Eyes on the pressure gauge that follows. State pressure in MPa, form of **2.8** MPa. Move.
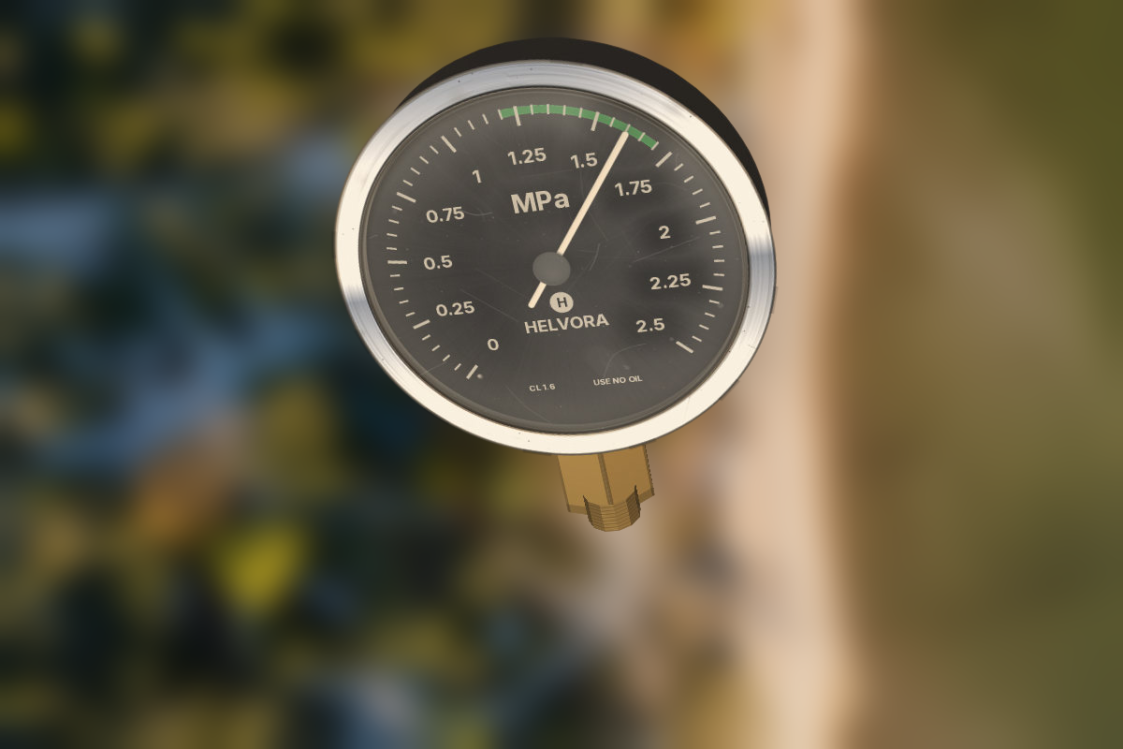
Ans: **1.6** MPa
